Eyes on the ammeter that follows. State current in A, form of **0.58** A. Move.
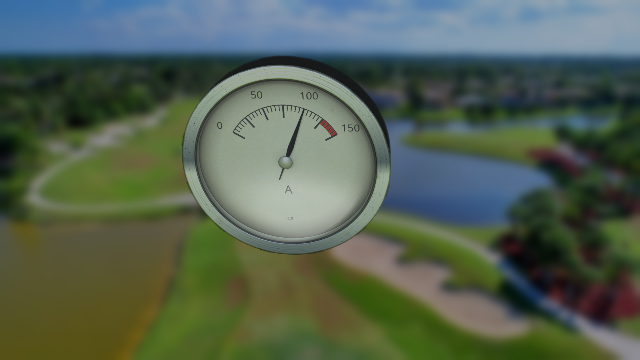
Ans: **100** A
